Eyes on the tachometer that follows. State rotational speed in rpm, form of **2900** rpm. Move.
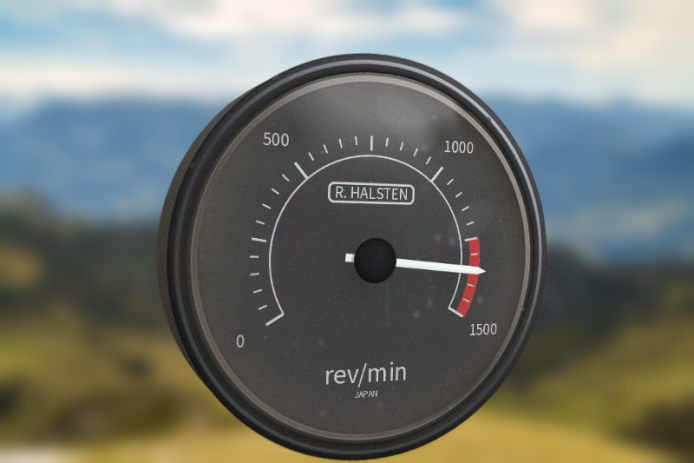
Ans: **1350** rpm
